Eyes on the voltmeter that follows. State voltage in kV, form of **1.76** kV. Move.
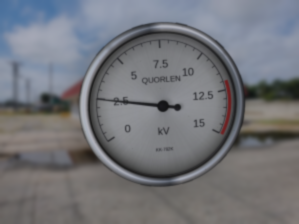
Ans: **2.5** kV
